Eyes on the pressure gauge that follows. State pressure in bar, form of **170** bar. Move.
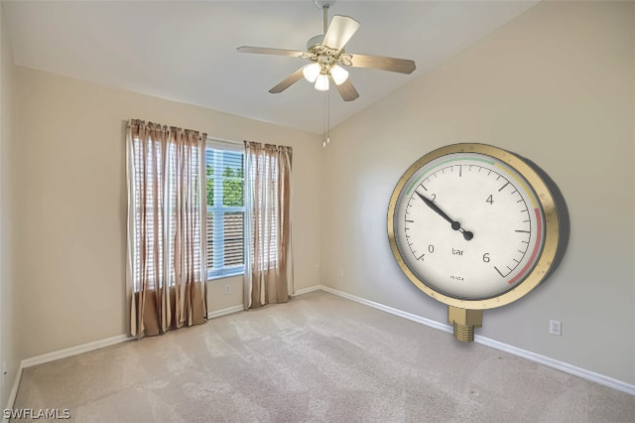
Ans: **1.8** bar
